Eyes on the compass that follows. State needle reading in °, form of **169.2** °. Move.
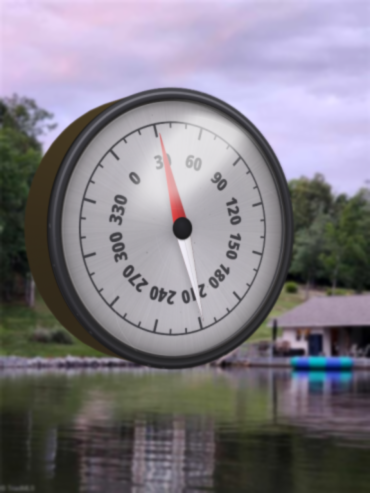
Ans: **30** °
